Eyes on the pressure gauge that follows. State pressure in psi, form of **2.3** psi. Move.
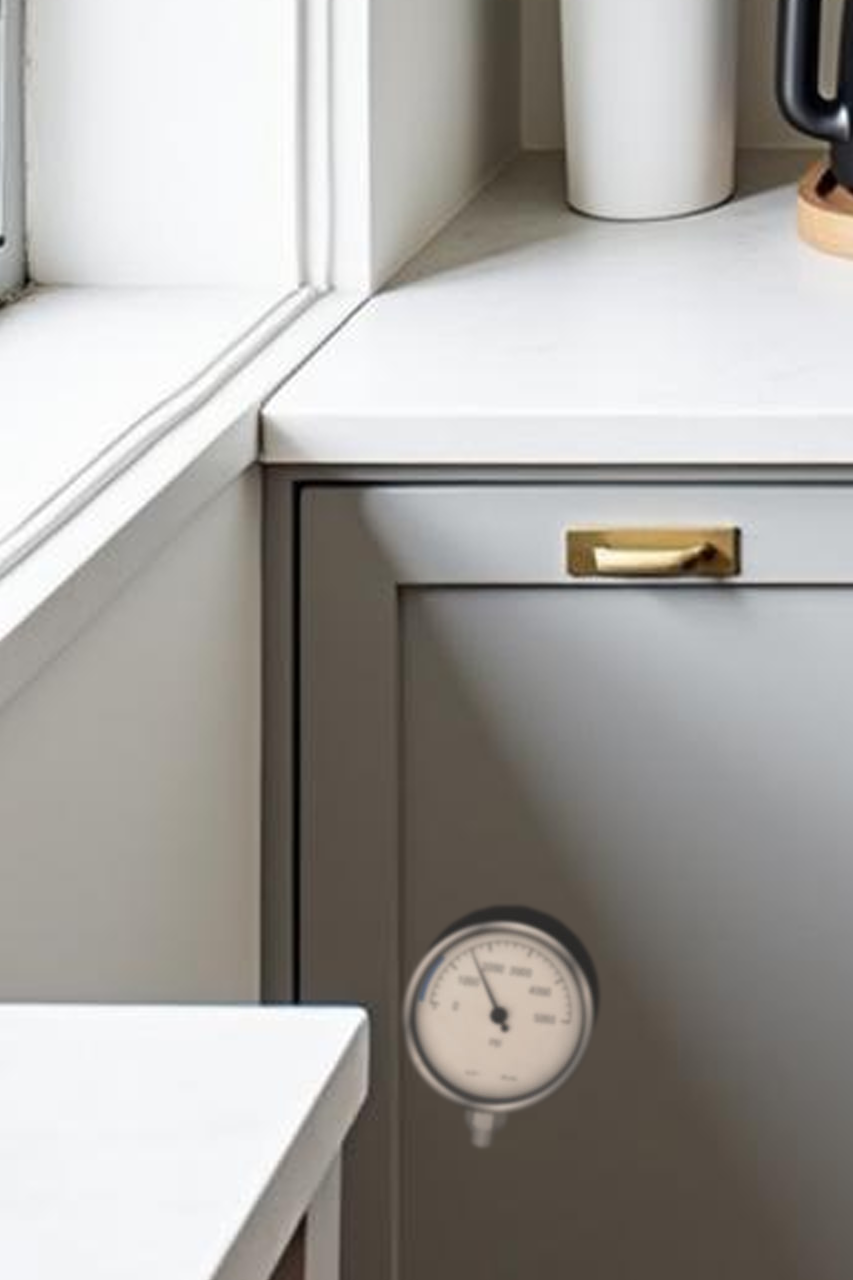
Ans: **1600** psi
